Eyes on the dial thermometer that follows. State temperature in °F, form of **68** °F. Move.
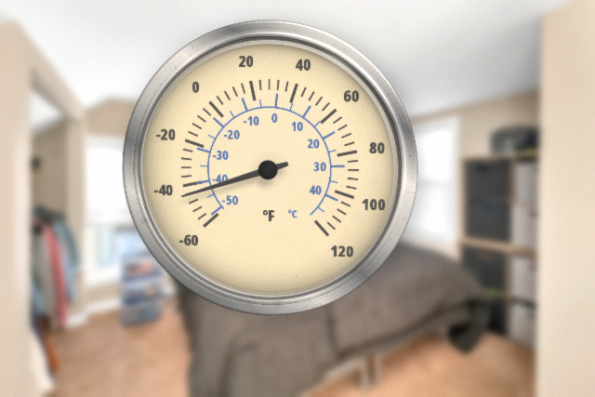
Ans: **-44** °F
